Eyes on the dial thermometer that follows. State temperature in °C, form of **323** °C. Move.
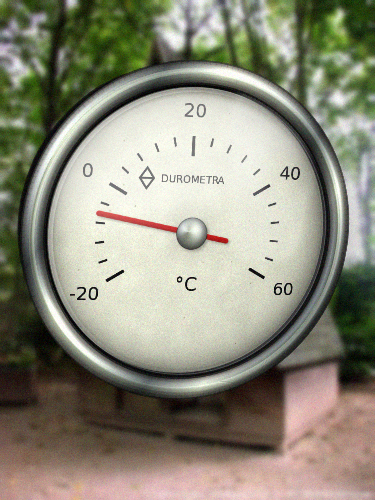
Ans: **-6** °C
